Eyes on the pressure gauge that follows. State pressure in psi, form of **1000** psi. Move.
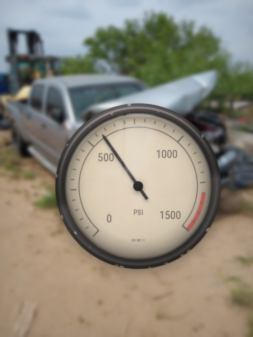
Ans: **575** psi
